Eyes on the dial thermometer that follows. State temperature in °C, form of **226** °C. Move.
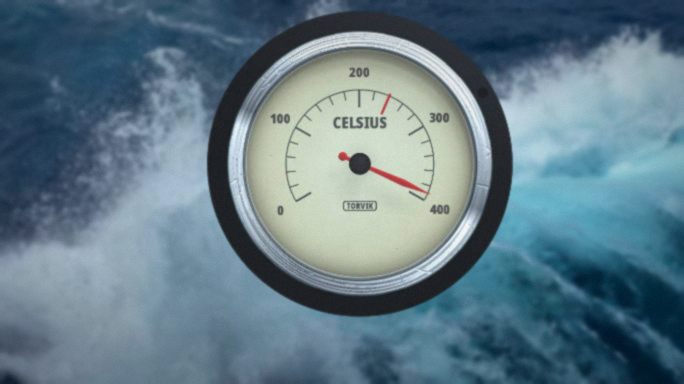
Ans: **390** °C
